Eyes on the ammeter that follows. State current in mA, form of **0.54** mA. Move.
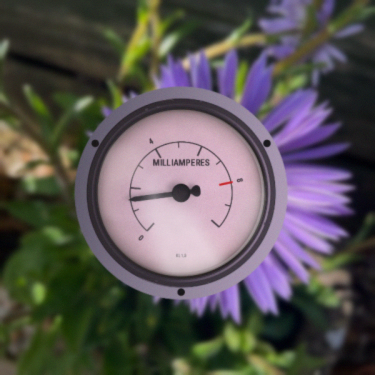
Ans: **1.5** mA
